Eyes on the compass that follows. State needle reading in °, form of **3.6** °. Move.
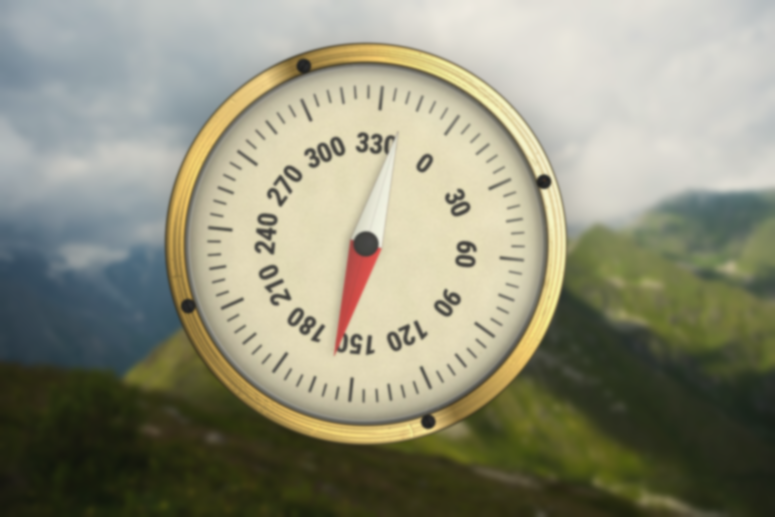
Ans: **160** °
